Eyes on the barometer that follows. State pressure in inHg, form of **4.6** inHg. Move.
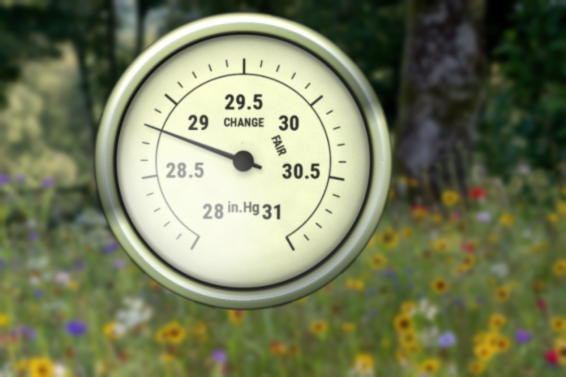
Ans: **28.8** inHg
